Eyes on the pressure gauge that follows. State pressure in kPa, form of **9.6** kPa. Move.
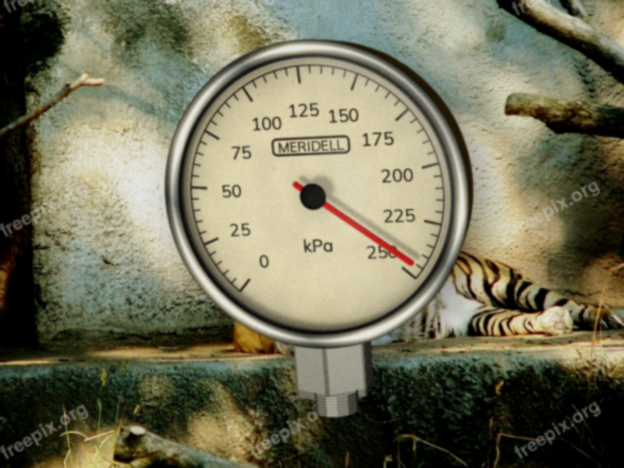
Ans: **245** kPa
